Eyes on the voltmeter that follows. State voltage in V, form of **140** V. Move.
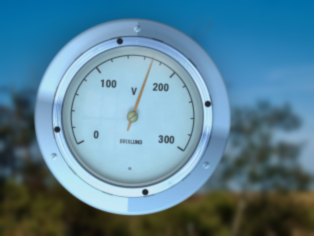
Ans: **170** V
